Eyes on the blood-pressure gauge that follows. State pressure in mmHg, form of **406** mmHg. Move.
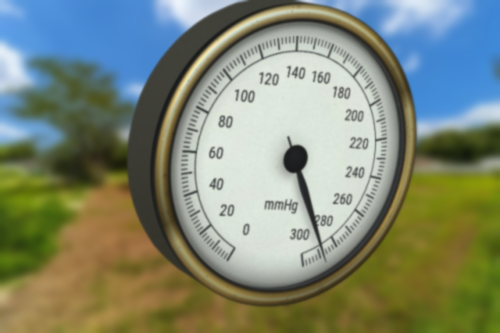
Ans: **290** mmHg
